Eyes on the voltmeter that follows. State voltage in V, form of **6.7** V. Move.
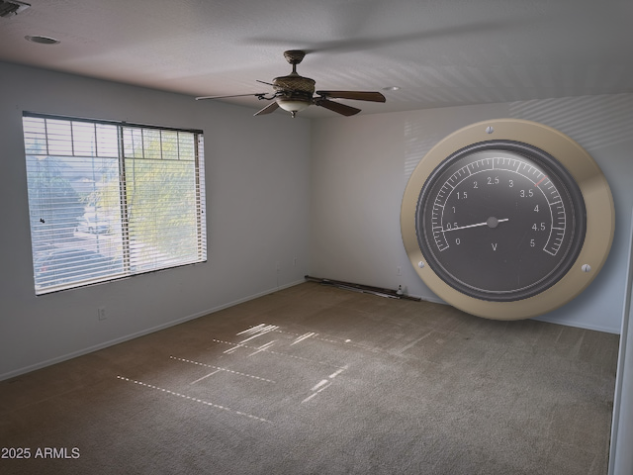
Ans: **0.4** V
